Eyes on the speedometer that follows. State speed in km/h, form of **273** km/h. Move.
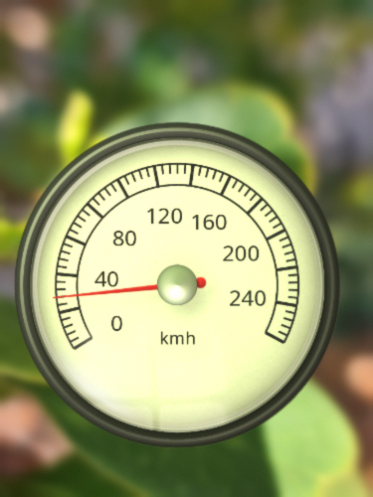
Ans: **28** km/h
